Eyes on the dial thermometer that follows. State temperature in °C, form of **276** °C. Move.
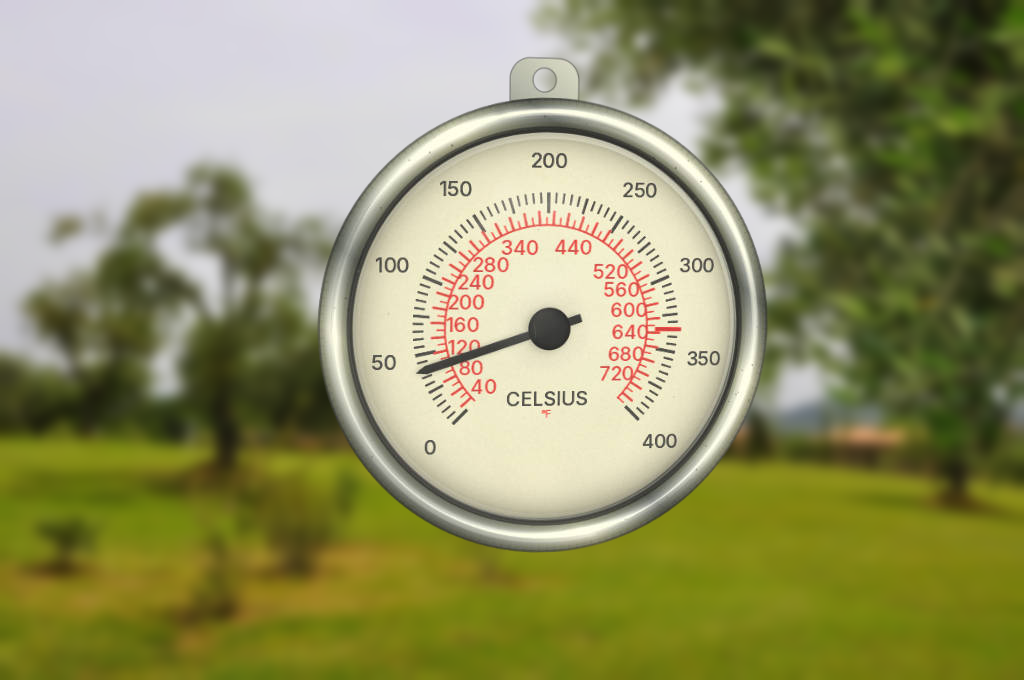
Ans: **40** °C
